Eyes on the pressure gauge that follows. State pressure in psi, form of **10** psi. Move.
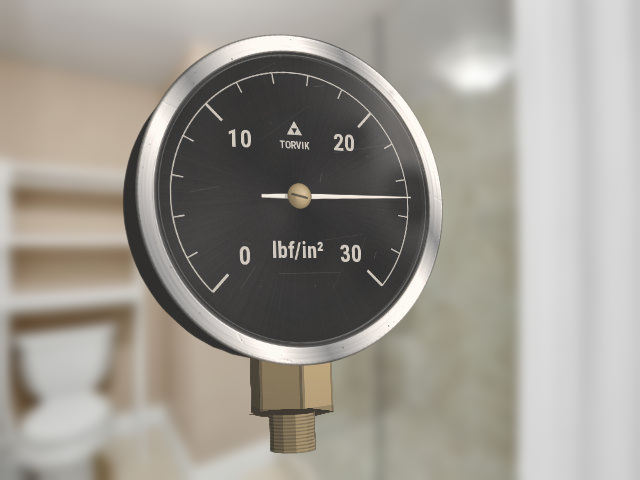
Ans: **25** psi
